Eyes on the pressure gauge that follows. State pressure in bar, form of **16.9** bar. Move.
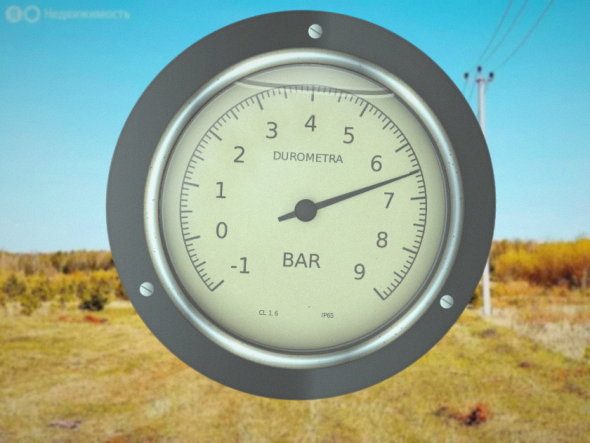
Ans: **6.5** bar
